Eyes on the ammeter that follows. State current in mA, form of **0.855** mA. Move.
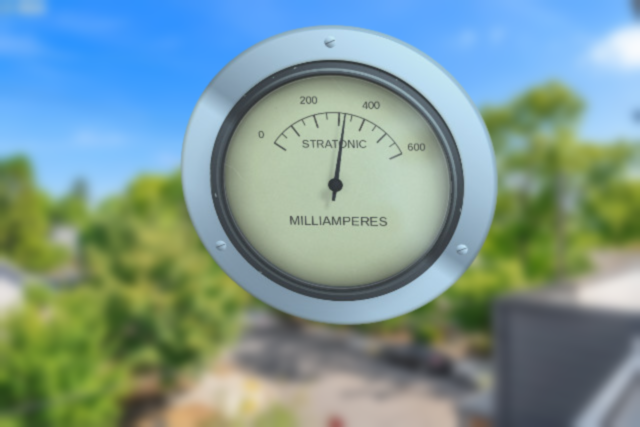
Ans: **325** mA
